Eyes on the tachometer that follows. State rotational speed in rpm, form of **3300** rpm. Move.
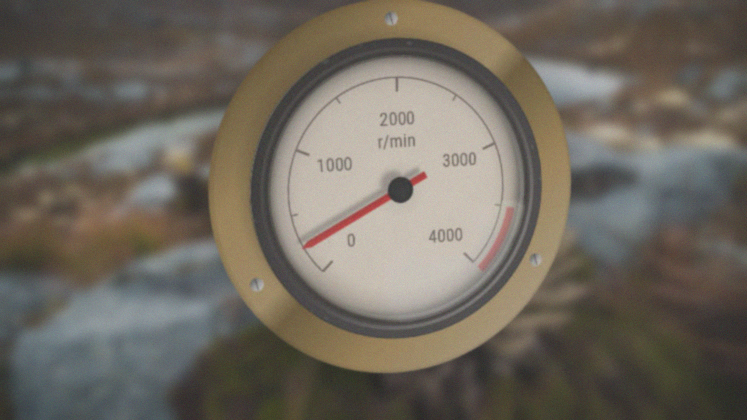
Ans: **250** rpm
